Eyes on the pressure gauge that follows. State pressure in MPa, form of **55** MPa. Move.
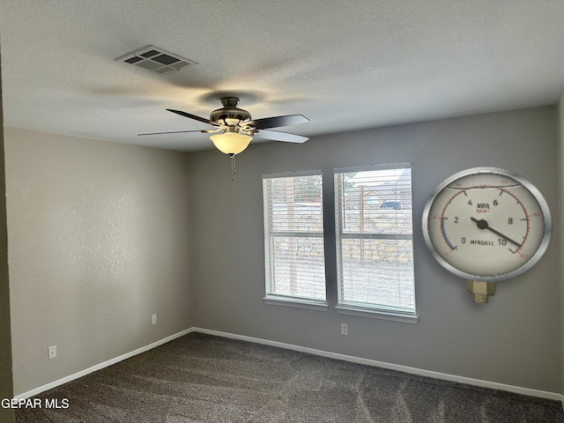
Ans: **9.5** MPa
